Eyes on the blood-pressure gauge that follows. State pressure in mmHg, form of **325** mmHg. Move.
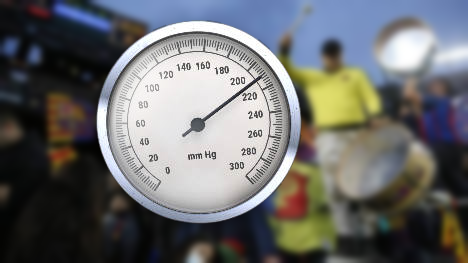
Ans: **210** mmHg
